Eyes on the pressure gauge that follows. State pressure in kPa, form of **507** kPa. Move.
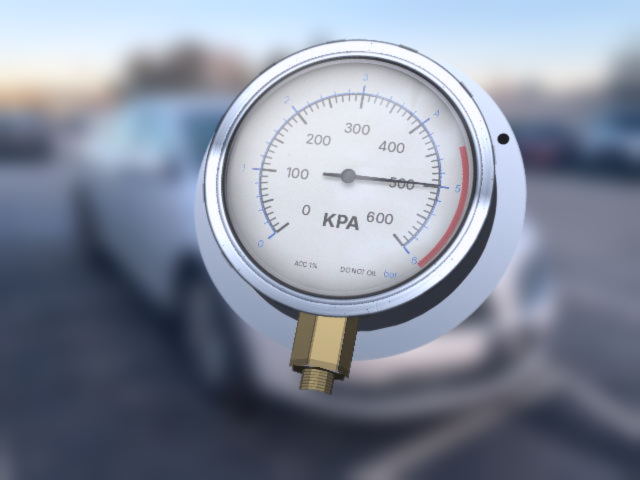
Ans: **500** kPa
